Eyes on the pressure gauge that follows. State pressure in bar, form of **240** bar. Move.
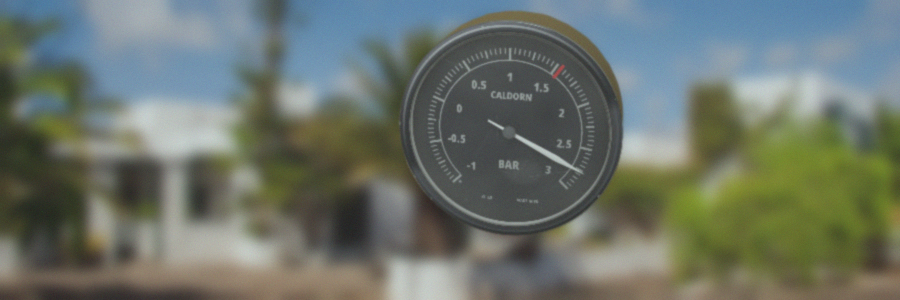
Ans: **2.75** bar
